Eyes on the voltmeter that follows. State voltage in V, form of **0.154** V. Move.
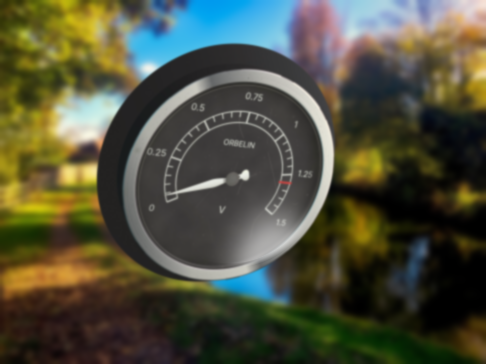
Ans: **0.05** V
